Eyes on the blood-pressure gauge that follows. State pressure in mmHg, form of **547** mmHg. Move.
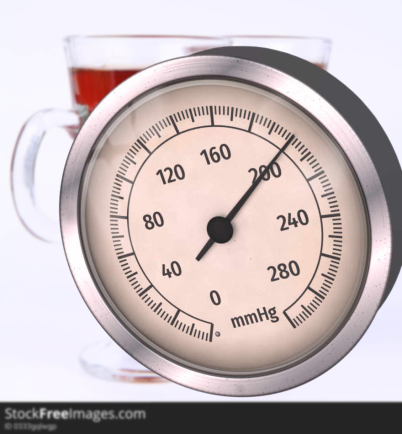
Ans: **200** mmHg
